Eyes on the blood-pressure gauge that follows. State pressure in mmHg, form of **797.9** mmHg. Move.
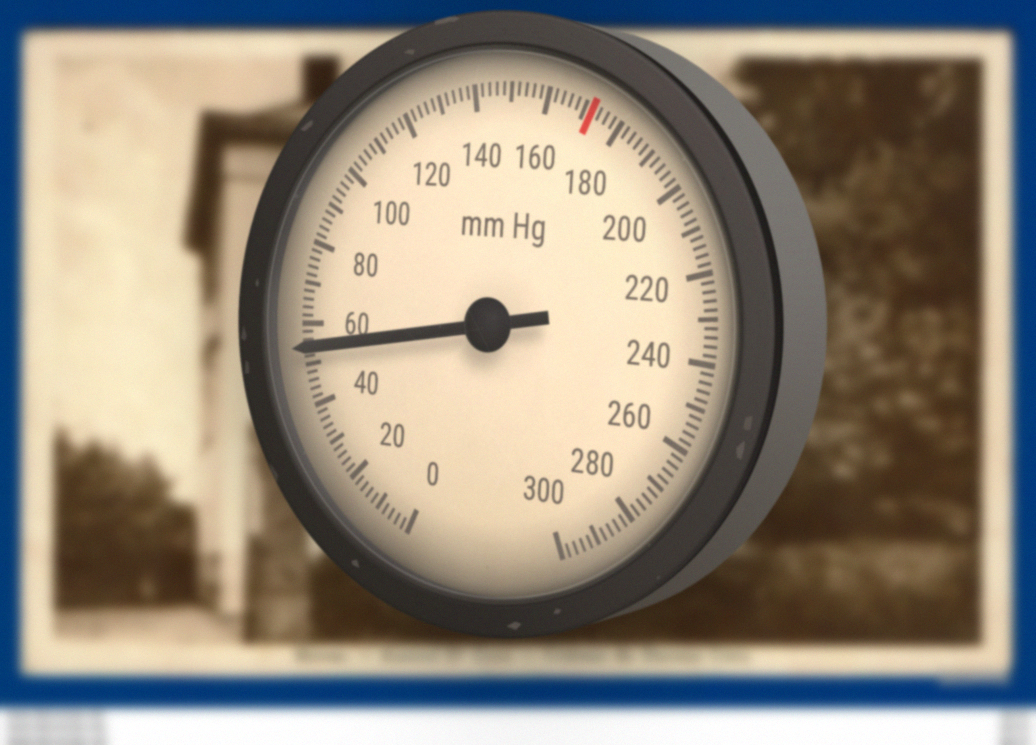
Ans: **54** mmHg
